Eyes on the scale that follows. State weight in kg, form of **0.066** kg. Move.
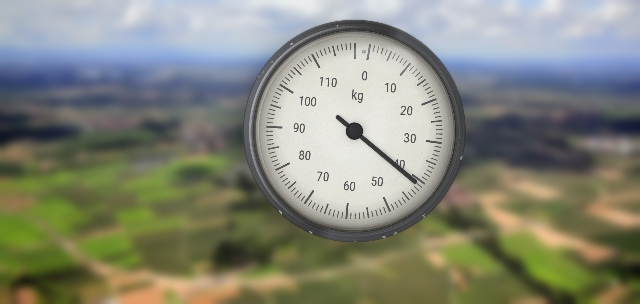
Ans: **41** kg
